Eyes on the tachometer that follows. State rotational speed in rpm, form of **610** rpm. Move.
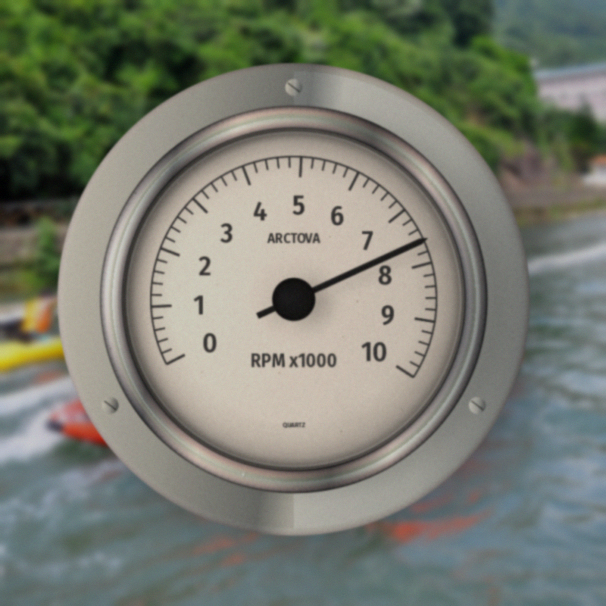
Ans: **7600** rpm
